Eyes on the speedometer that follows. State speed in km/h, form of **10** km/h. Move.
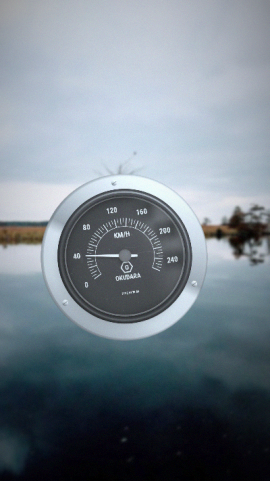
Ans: **40** km/h
